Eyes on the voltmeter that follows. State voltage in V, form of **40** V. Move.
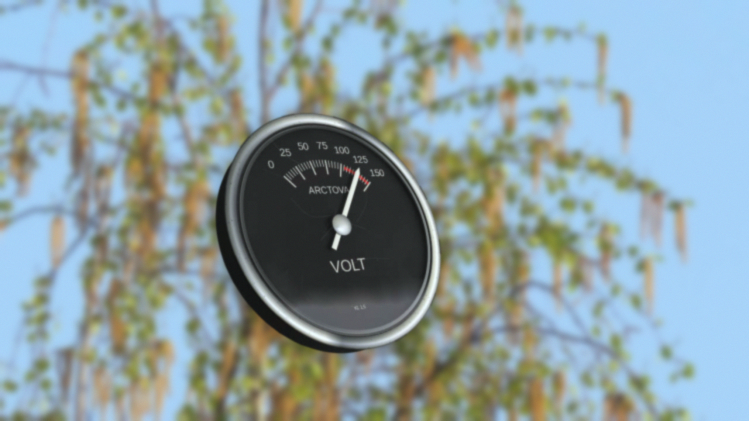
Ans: **125** V
